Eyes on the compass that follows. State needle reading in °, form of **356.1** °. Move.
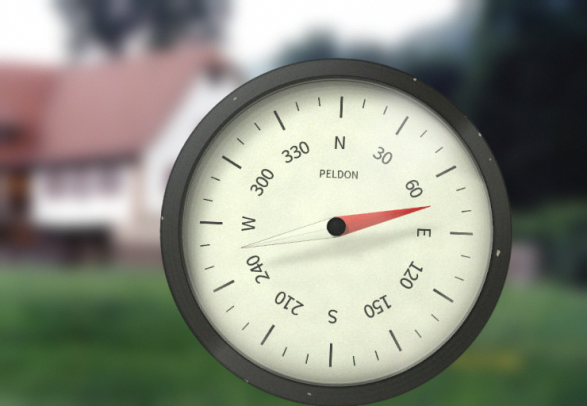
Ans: **75** °
